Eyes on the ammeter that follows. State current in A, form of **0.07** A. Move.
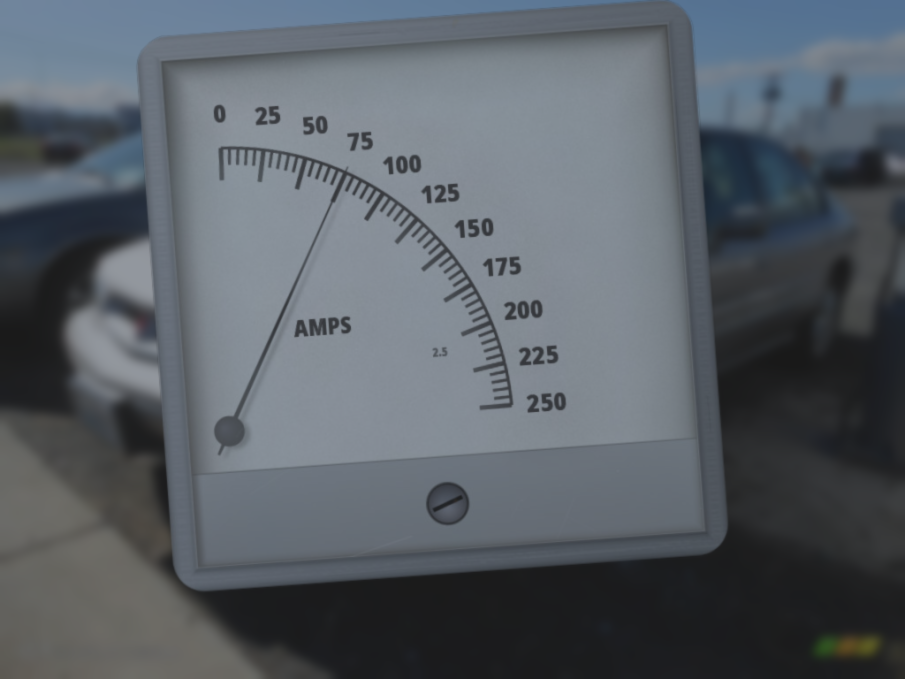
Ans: **75** A
